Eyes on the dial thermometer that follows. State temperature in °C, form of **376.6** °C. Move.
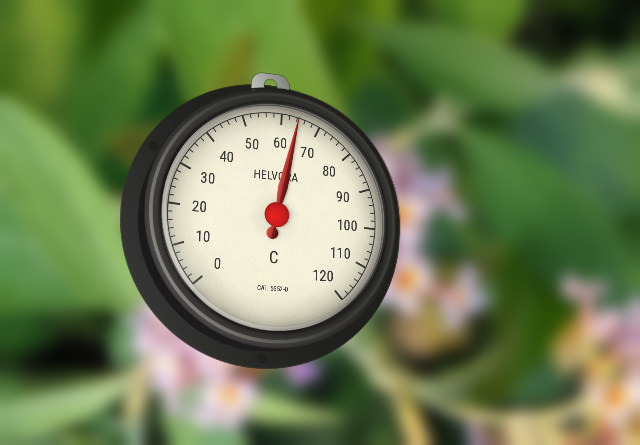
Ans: **64** °C
